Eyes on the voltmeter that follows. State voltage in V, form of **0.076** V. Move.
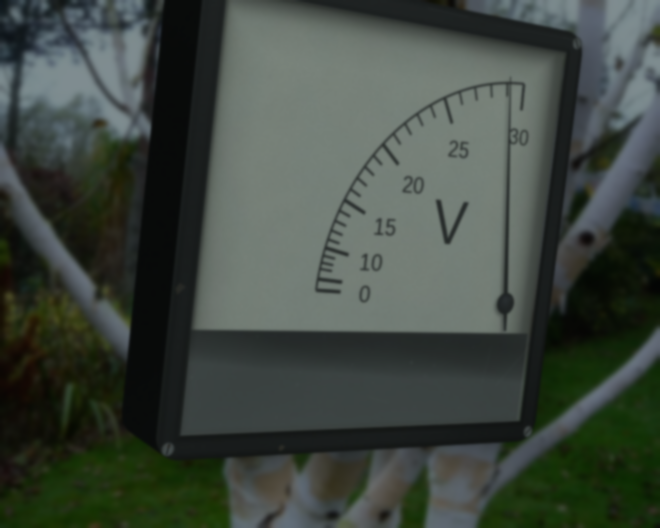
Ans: **29** V
